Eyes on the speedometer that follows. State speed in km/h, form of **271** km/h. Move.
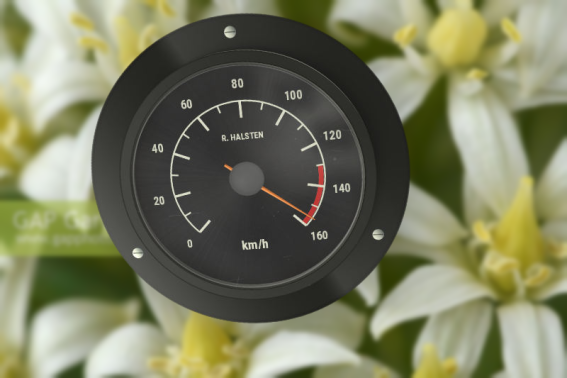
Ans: **155** km/h
